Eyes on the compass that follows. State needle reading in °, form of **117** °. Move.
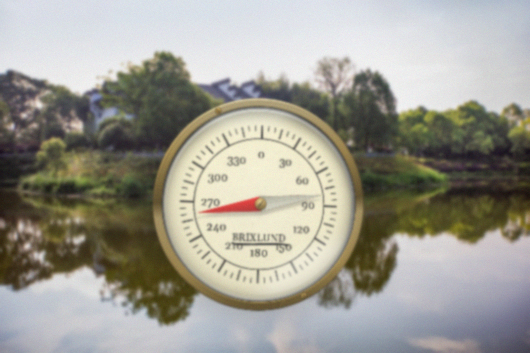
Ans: **260** °
